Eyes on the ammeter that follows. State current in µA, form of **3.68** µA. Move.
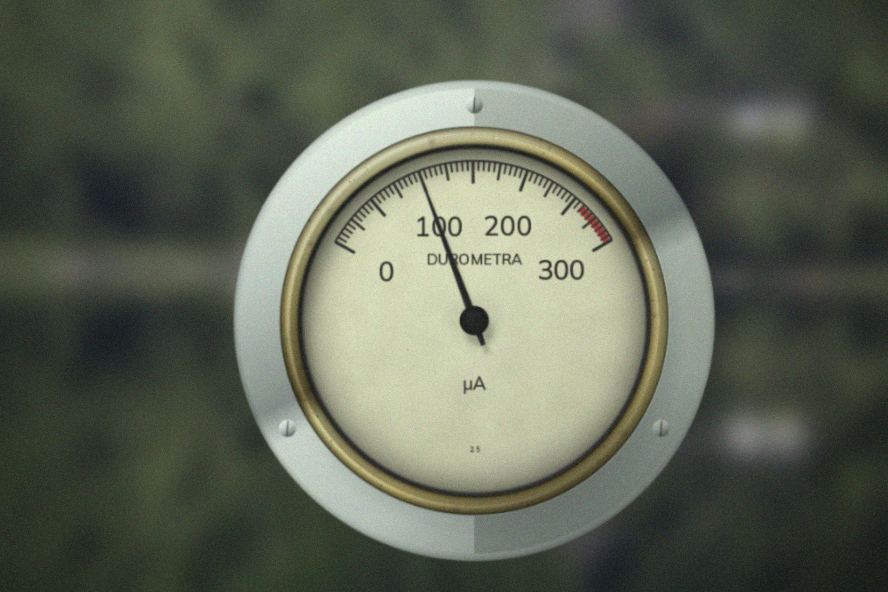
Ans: **100** µA
